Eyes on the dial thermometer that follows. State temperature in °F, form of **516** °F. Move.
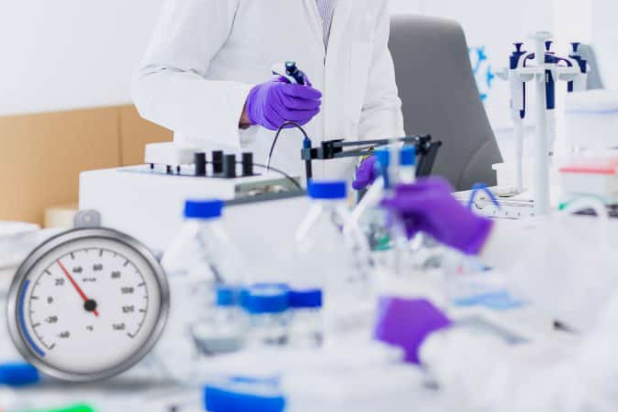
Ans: **30** °F
